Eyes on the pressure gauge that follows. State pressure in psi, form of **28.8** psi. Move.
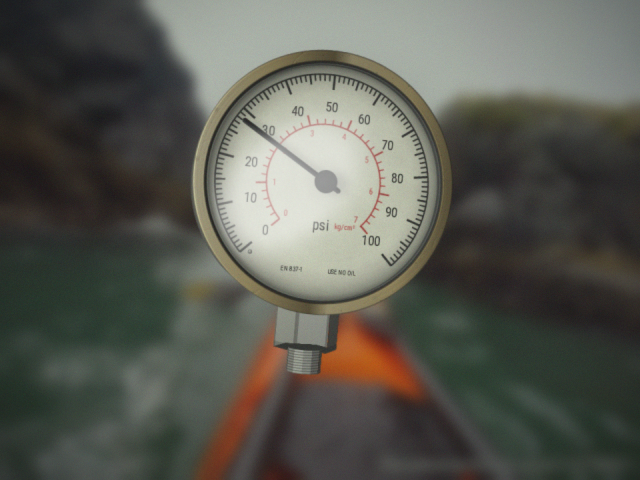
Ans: **28** psi
